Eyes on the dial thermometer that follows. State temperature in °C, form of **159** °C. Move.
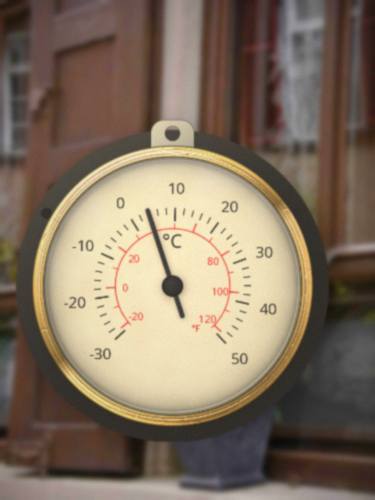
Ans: **4** °C
